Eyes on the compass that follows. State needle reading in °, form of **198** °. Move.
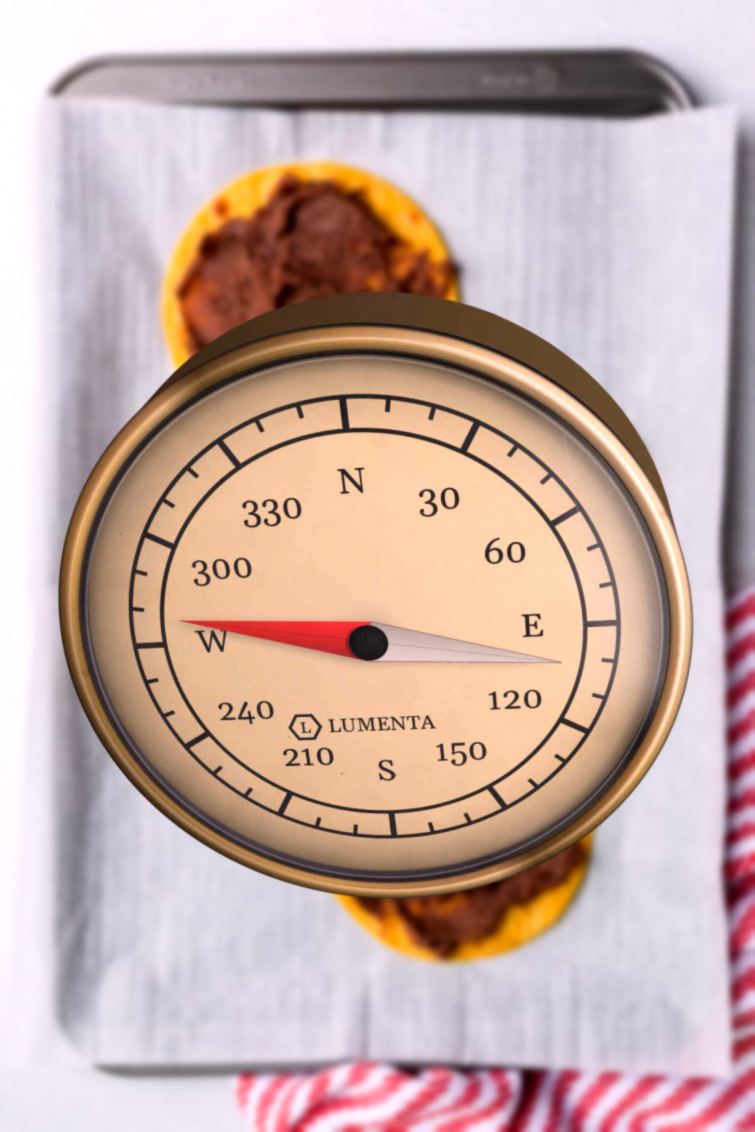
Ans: **280** °
